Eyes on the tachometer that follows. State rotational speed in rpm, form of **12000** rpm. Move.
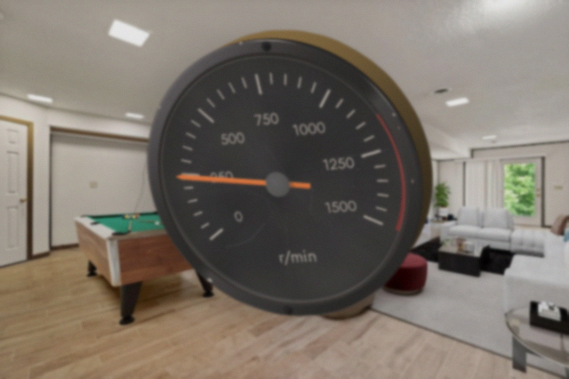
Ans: **250** rpm
